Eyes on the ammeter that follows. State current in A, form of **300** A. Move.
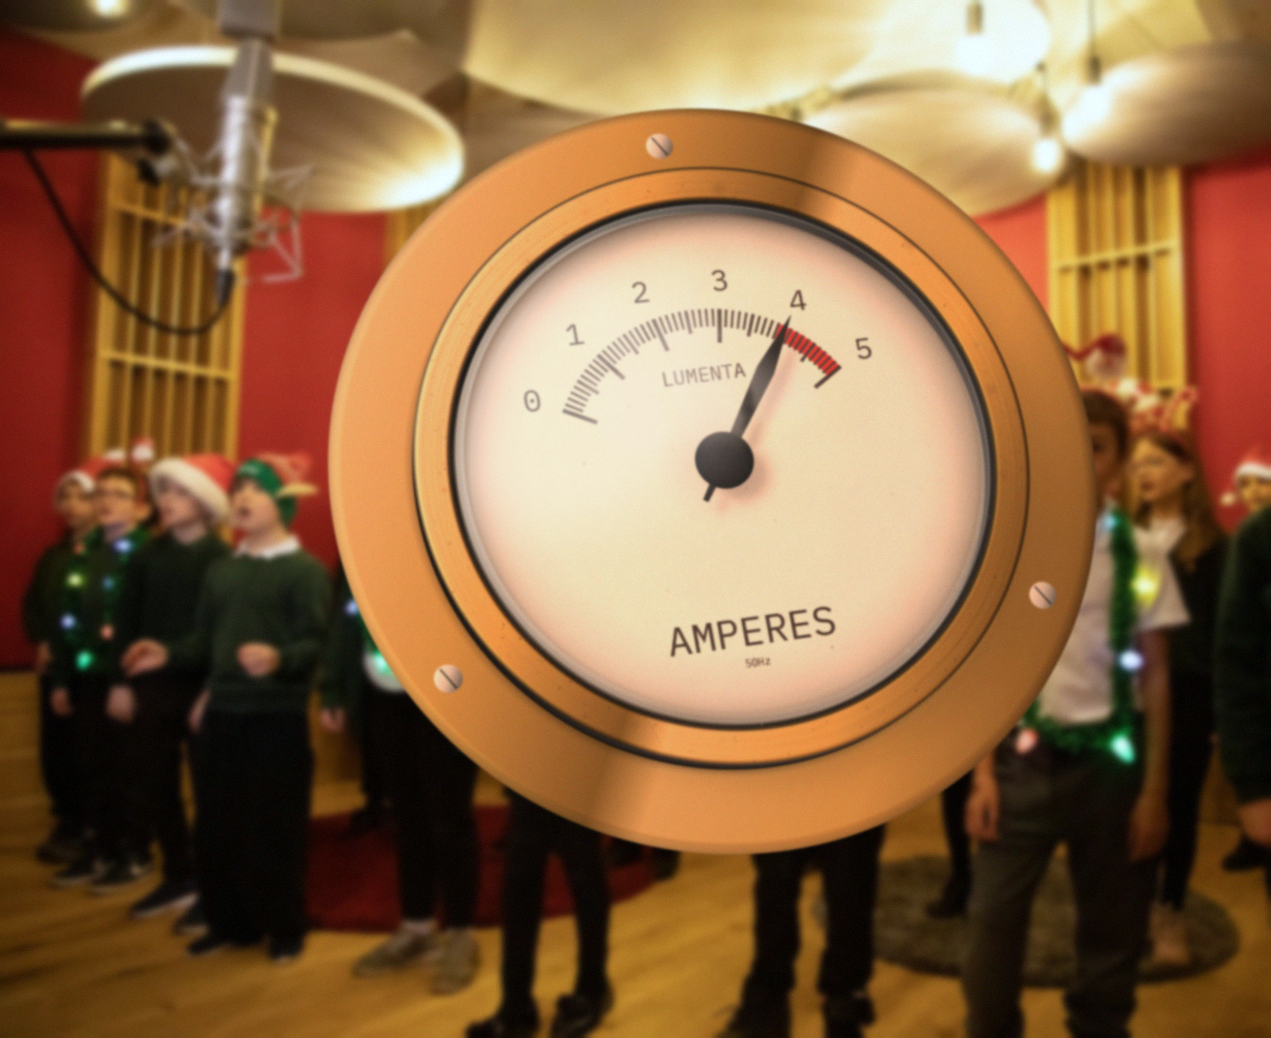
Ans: **4** A
